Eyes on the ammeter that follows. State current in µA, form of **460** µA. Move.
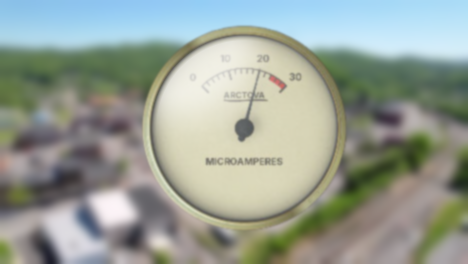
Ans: **20** µA
